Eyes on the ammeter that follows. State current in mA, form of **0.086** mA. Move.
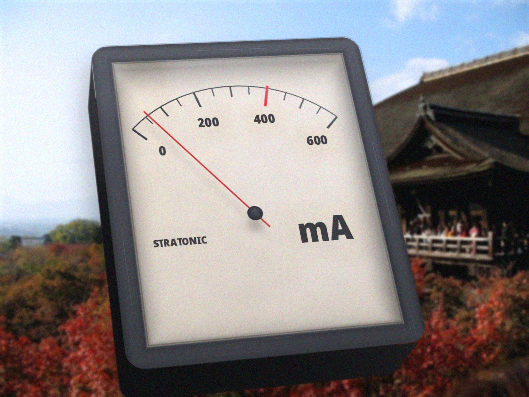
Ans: **50** mA
